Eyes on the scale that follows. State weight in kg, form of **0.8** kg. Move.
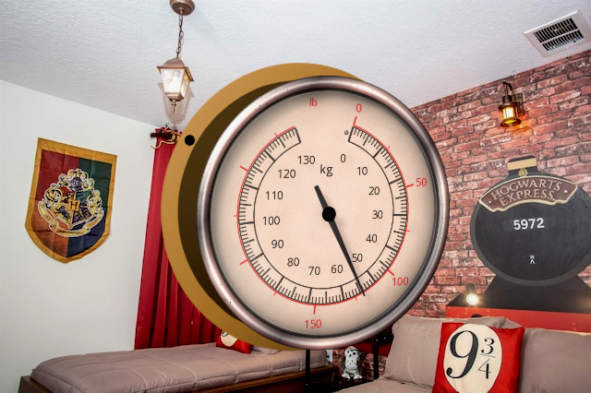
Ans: **55** kg
